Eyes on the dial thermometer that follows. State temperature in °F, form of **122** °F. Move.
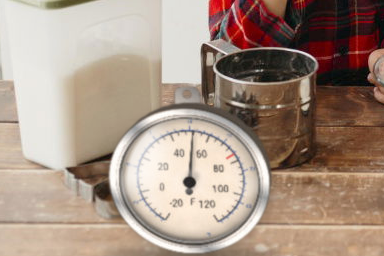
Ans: **52** °F
